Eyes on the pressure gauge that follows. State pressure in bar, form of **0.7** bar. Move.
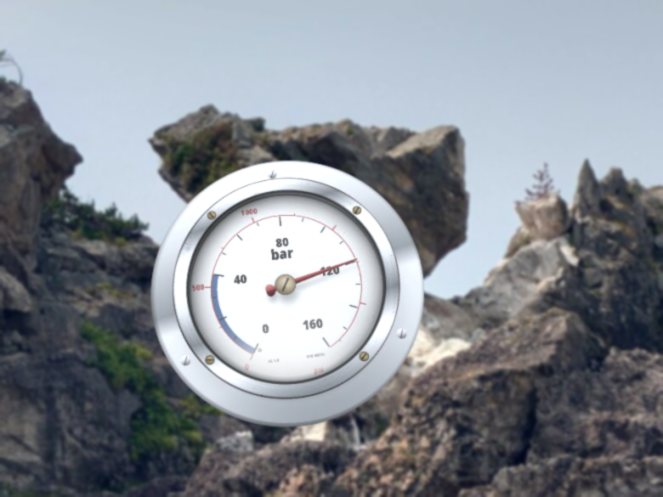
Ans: **120** bar
